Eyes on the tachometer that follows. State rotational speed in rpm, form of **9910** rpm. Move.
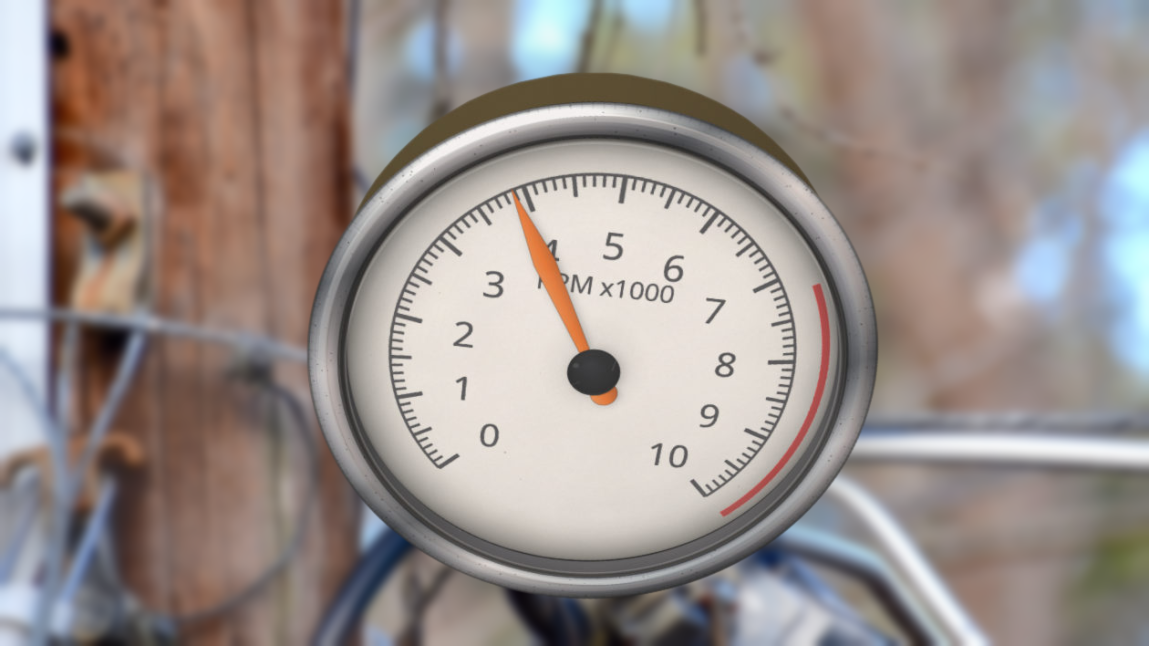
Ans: **3900** rpm
